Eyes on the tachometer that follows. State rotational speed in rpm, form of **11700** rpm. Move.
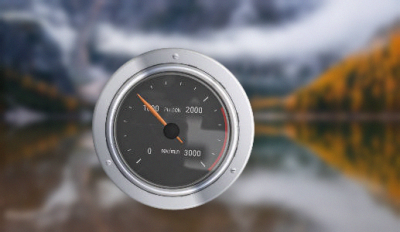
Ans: **1000** rpm
